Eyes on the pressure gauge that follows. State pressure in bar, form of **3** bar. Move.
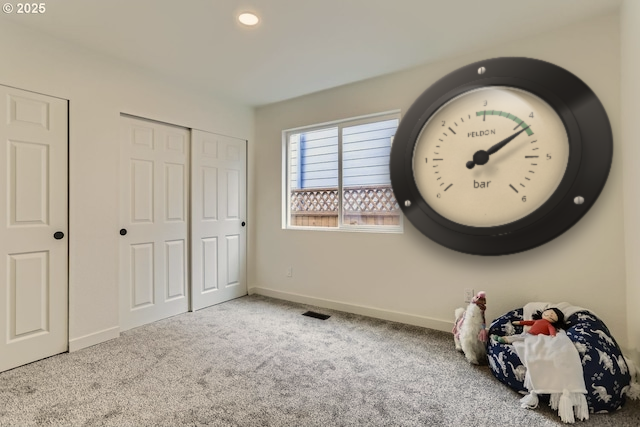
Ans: **4.2** bar
